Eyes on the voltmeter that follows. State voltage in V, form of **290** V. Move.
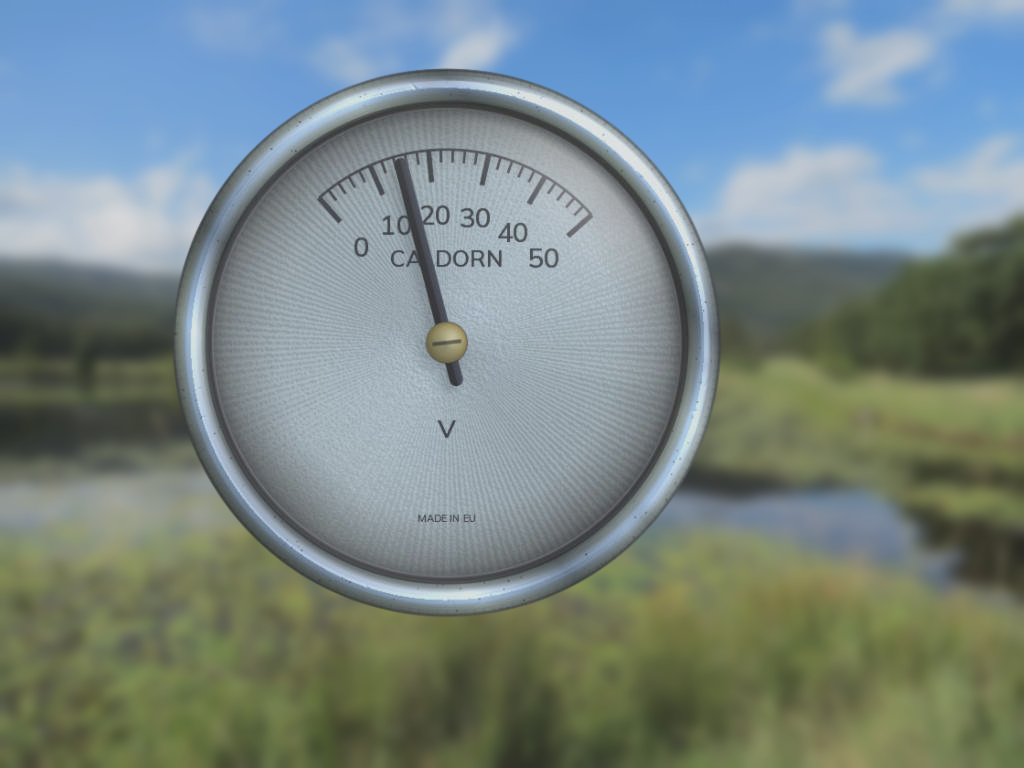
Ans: **15** V
